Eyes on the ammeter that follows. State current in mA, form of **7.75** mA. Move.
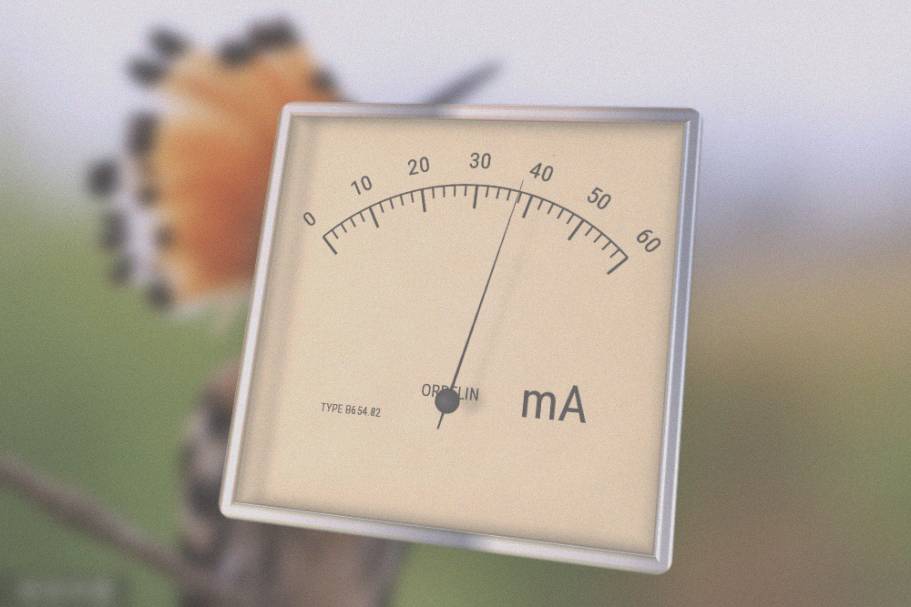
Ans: **38** mA
